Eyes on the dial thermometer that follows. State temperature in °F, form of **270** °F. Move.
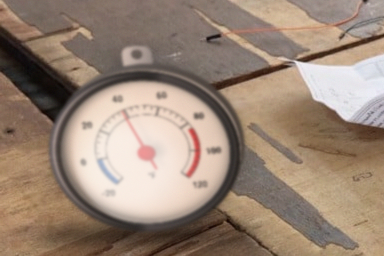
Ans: **40** °F
